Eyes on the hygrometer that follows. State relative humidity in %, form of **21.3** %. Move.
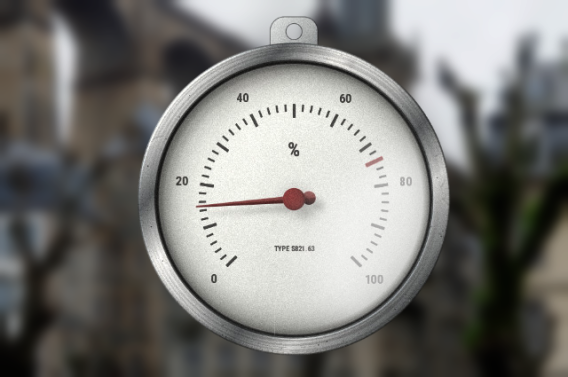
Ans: **15** %
